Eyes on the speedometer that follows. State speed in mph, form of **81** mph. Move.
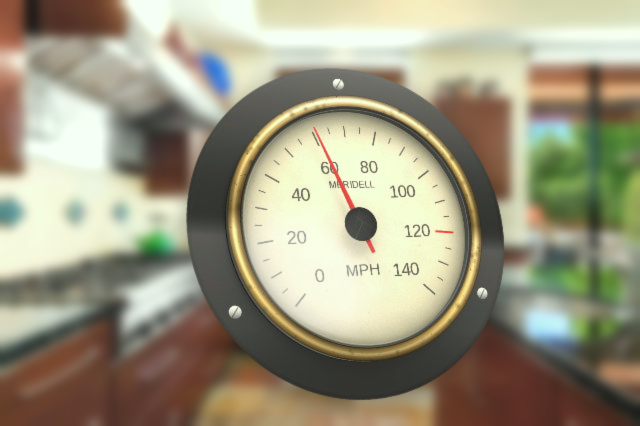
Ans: **60** mph
